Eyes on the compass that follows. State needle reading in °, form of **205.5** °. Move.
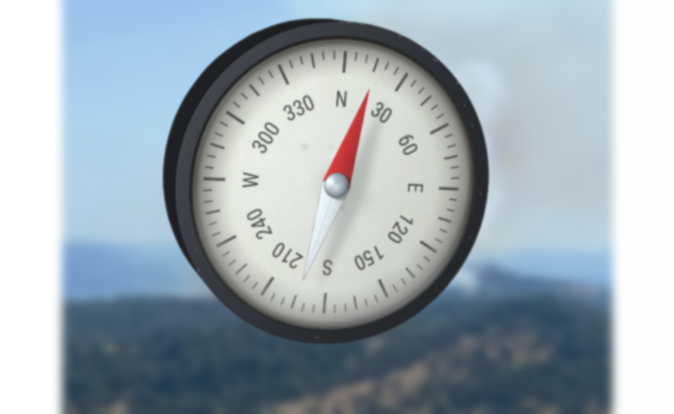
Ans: **15** °
